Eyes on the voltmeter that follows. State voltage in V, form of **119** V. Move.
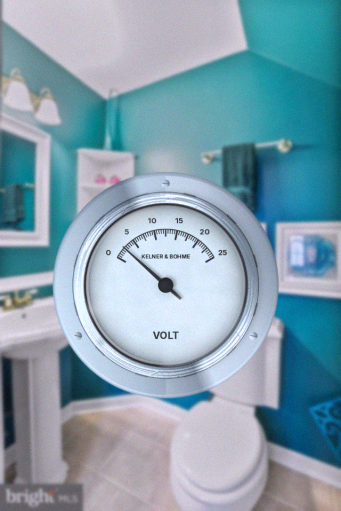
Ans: **2.5** V
